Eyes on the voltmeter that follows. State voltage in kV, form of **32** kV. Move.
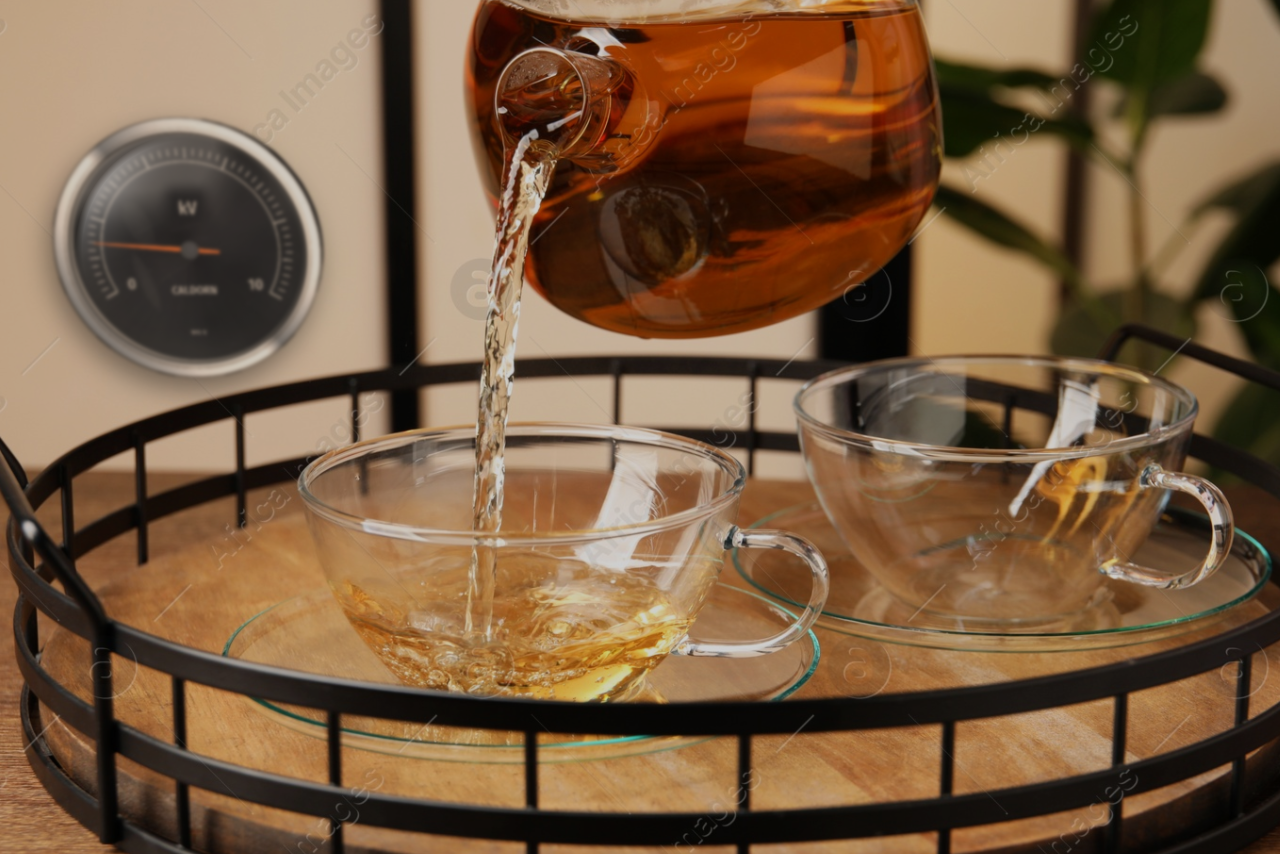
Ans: **1.4** kV
